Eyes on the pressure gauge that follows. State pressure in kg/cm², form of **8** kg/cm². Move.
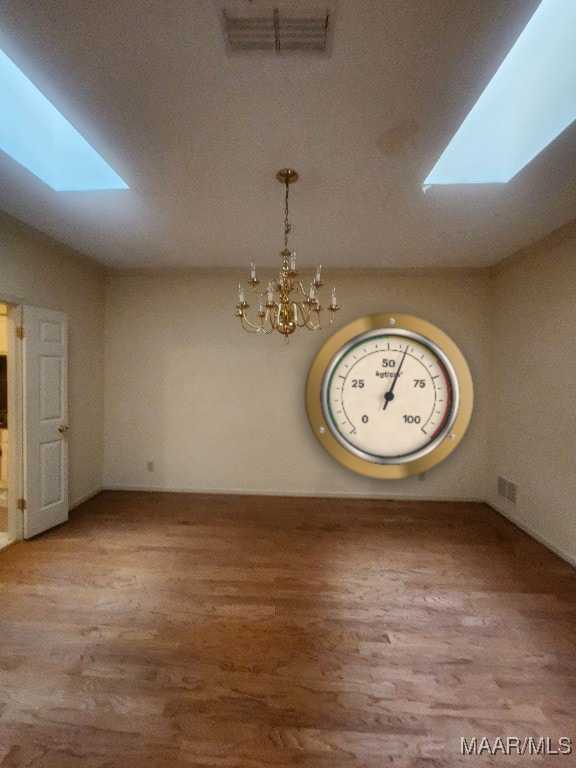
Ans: **57.5** kg/cm²
